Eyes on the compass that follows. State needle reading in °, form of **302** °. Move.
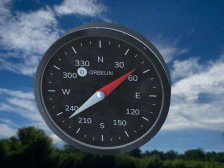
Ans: **50** °
